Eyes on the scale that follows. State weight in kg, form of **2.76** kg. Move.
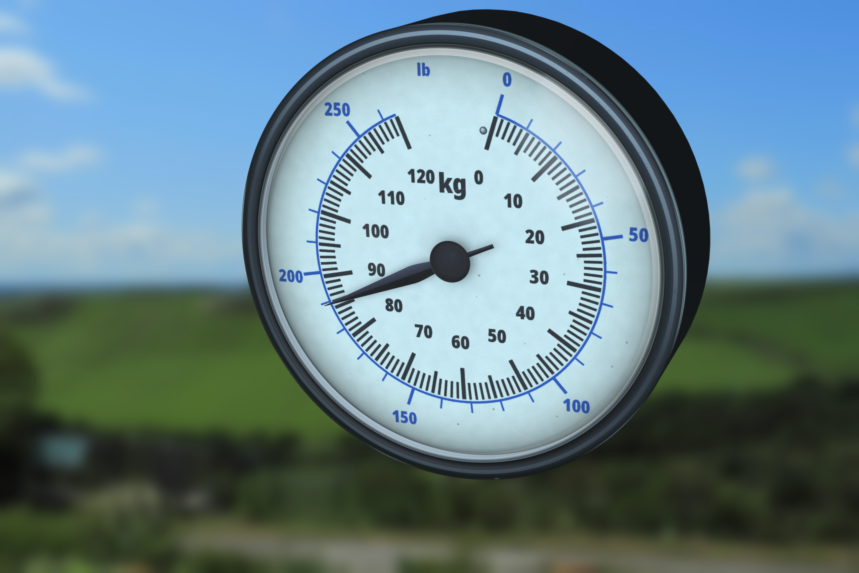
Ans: **86** kg
